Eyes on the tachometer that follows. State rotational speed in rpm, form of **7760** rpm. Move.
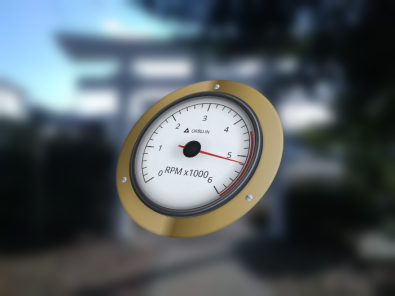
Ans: **5200** rpm
